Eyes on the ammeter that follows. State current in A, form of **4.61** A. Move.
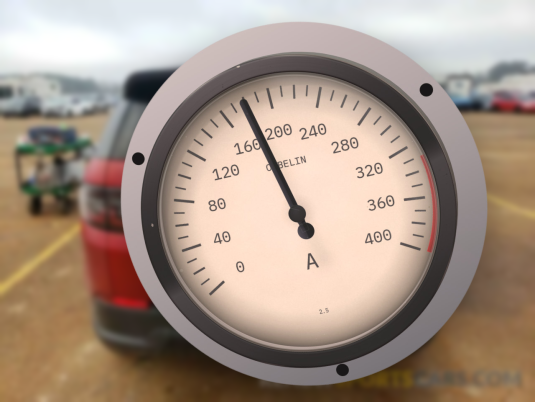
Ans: **180** A
